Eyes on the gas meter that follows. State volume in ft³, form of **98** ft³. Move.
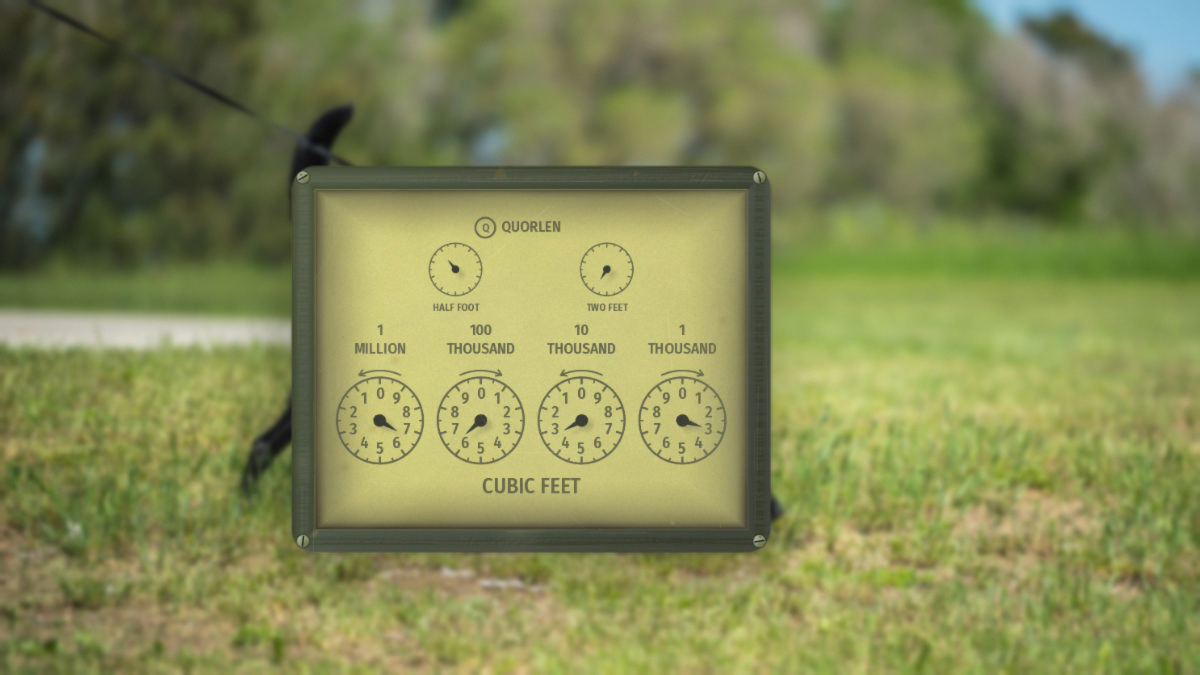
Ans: **663300** ft³
